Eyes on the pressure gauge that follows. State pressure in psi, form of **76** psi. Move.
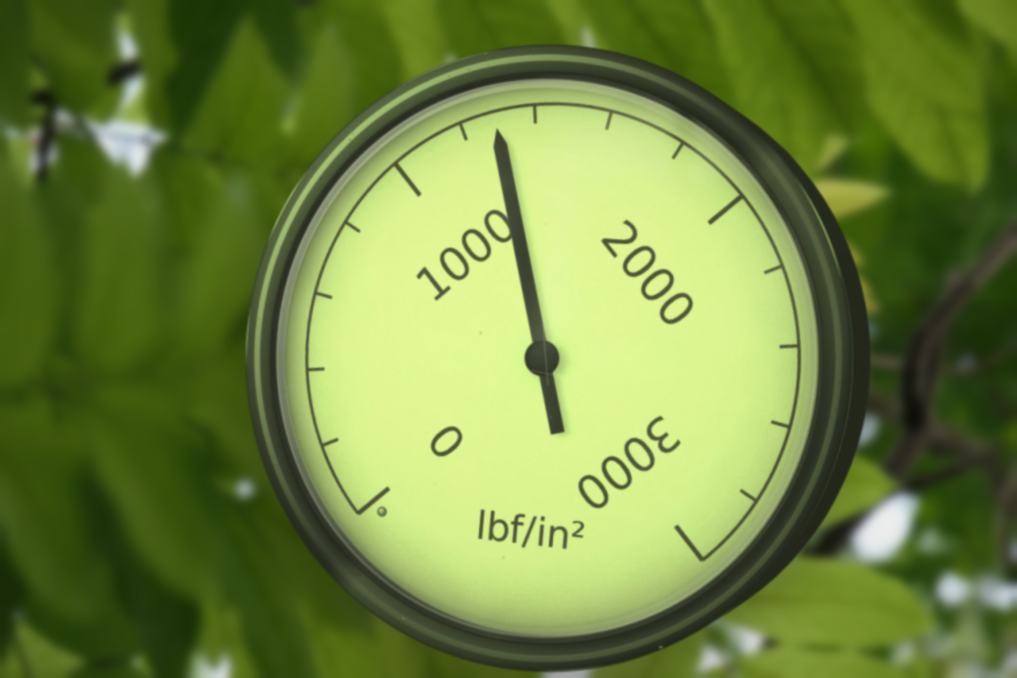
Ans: **1300** psi
